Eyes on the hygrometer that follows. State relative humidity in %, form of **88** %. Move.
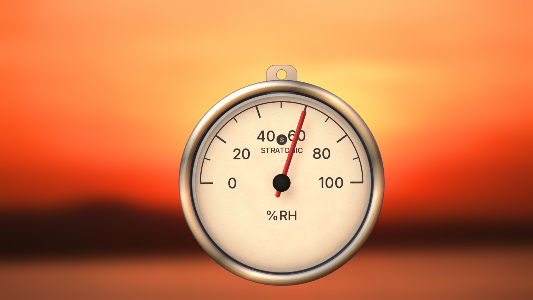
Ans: **60** %
